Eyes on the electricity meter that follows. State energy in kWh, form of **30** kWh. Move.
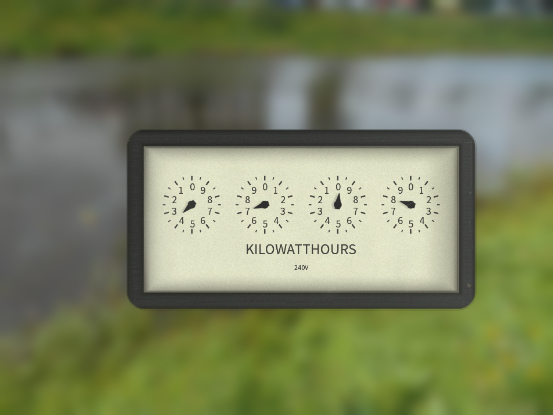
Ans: **3698** kWh
